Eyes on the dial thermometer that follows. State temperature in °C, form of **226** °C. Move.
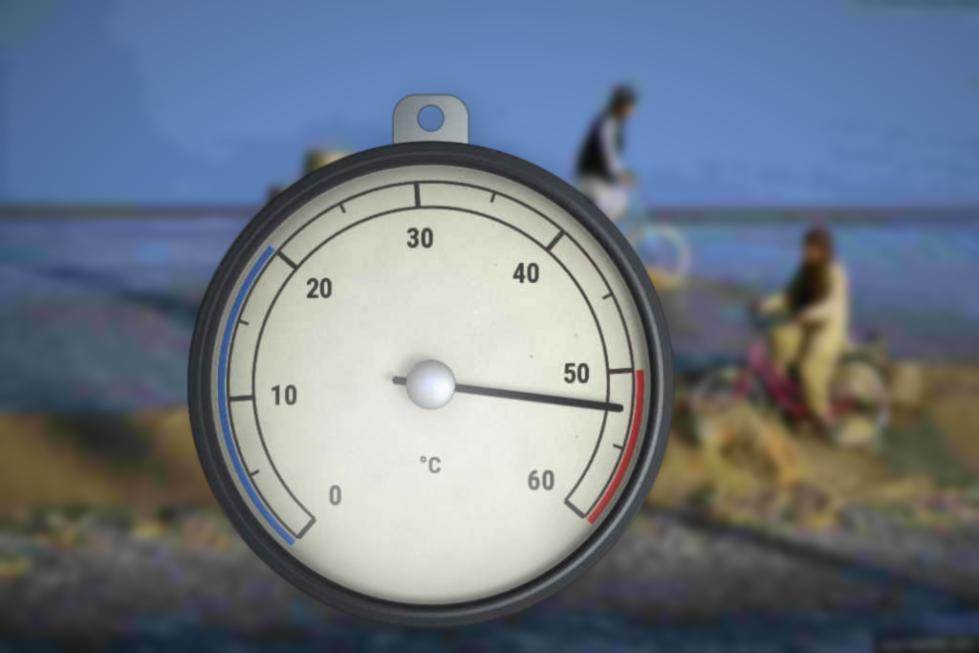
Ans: **52.5** °C
